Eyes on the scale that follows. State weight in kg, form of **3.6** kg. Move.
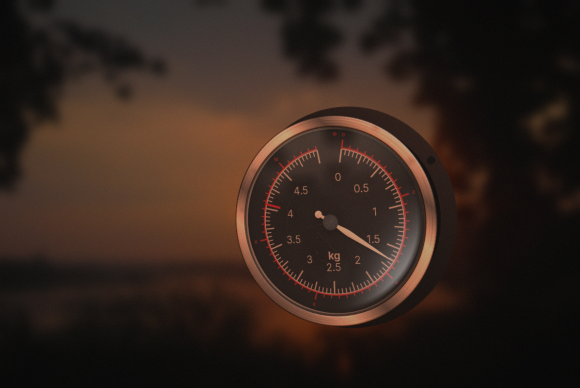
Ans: **1.65** kg
